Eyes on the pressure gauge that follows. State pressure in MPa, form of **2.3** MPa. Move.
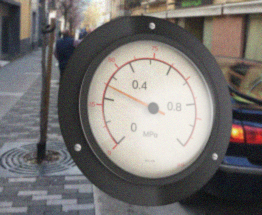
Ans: **0.25** MPa
